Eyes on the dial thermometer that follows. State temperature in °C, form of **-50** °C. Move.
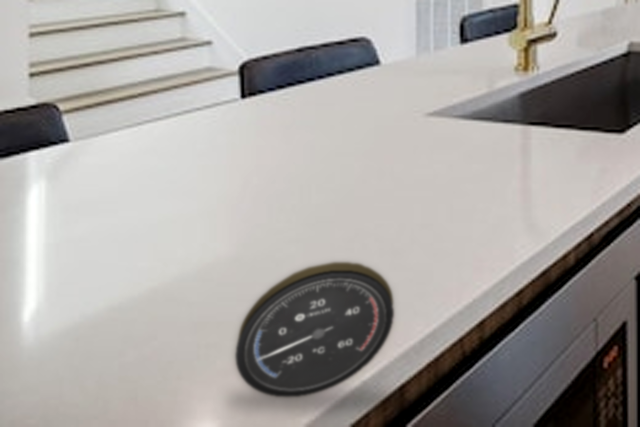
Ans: **-10** °C
